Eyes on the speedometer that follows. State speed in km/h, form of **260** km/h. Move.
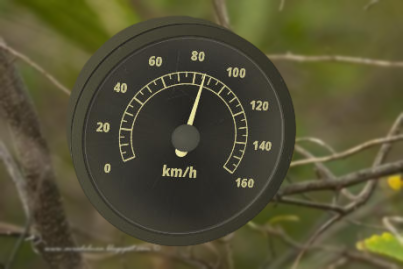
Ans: **85** km/h
